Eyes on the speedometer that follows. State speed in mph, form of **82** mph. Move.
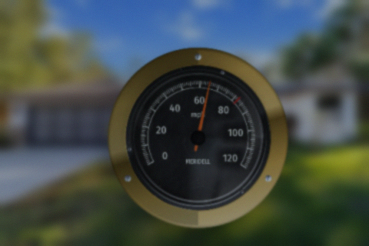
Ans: **65** mph
